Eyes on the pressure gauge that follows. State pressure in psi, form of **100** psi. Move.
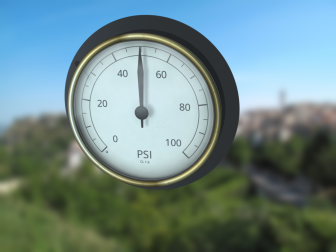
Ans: **50** psi
